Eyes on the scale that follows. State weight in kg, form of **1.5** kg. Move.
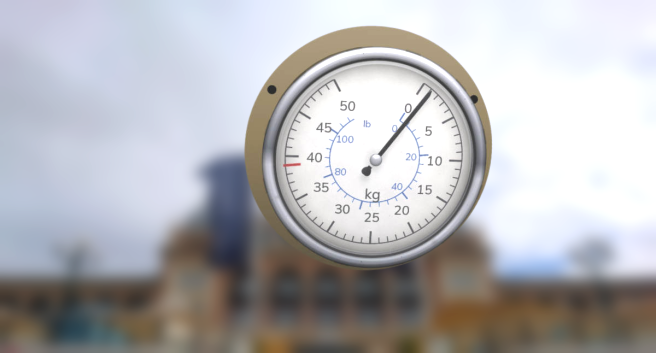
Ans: **1** kg
